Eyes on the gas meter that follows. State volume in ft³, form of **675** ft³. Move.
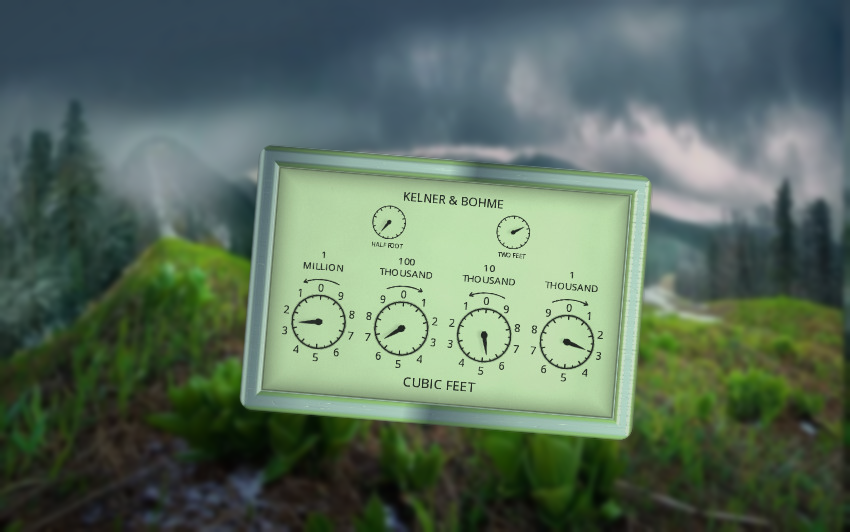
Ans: **265300** ft³
